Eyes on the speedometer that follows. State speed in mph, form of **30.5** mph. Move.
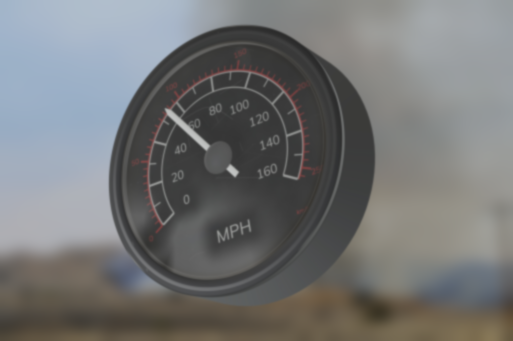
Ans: **55** mph
